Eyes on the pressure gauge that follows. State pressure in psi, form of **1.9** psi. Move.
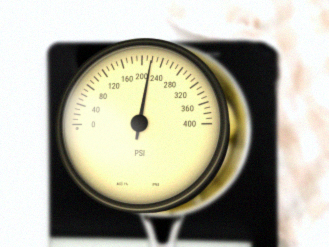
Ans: **220** psi
